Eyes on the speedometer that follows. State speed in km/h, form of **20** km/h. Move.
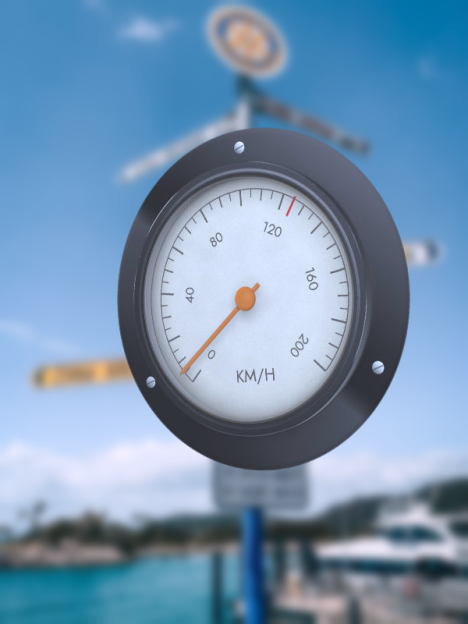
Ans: **5** km/h
